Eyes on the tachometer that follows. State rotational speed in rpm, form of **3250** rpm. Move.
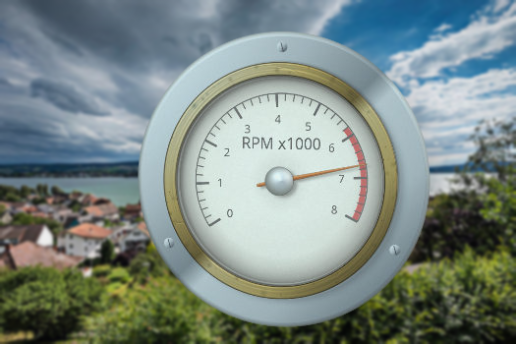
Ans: **6700** rpm
